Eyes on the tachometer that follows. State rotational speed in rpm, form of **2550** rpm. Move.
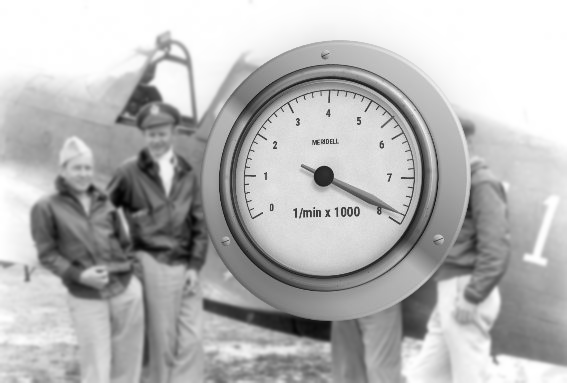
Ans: **7800** rpm
